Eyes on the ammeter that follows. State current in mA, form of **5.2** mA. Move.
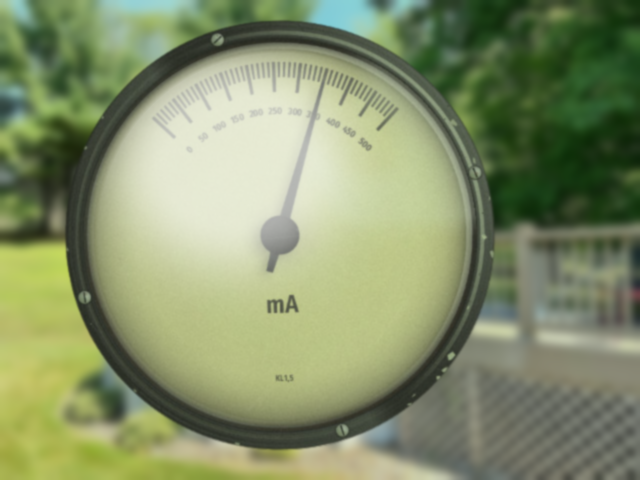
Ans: **350** mA
